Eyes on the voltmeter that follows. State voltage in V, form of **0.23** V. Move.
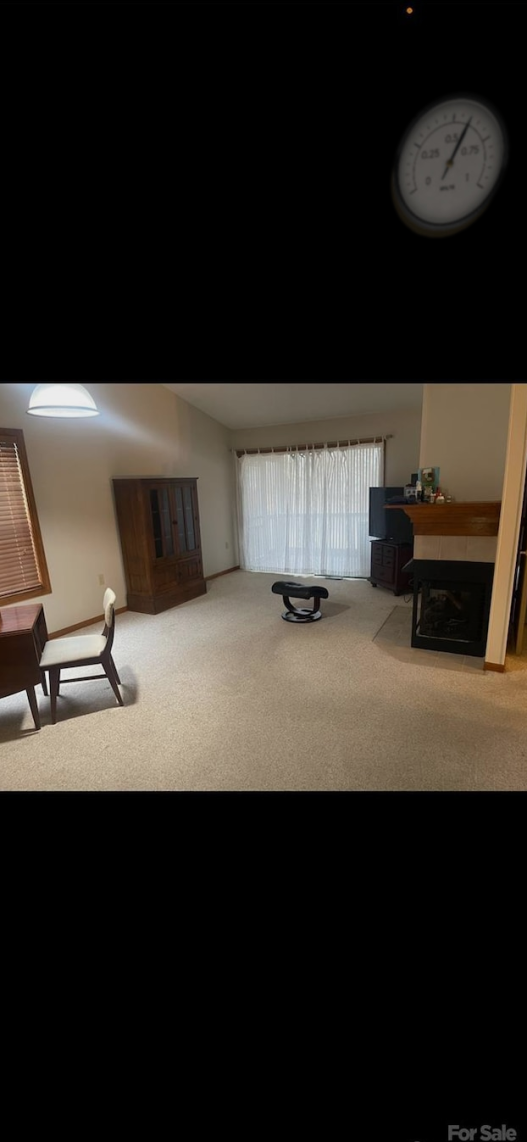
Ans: **0.6** V
